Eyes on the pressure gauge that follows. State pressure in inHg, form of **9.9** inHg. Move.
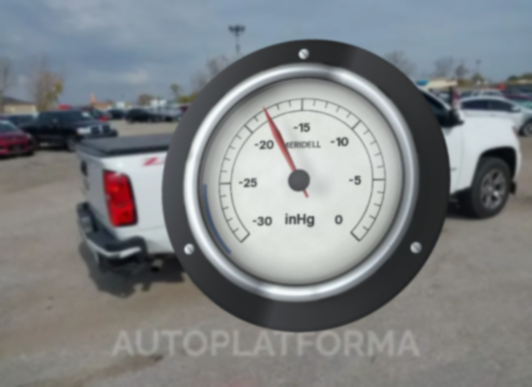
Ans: **-18** inHg
